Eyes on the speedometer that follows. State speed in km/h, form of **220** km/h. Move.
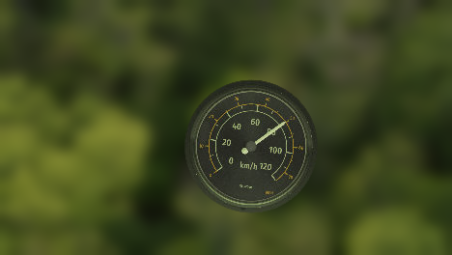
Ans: **80** km/h
